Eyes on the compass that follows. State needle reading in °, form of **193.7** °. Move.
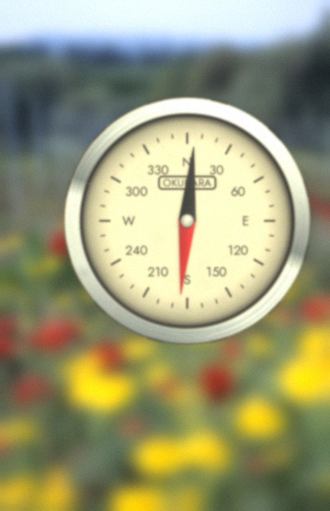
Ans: **185** °
